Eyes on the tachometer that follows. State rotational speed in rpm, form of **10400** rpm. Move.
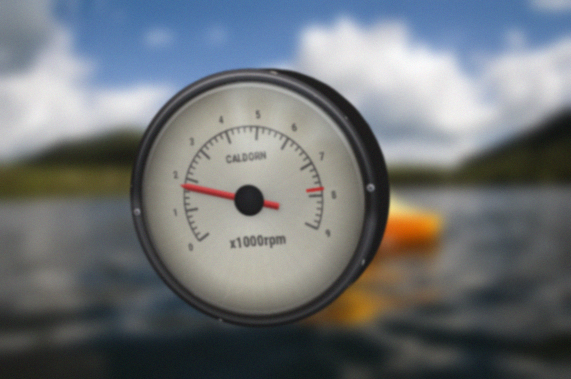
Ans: **1800** rpm
